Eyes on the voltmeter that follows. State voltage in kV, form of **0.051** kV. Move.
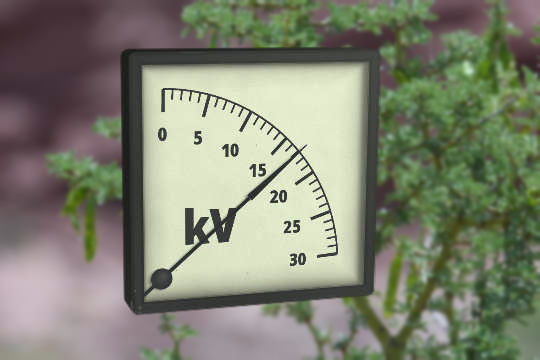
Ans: **17** kV
